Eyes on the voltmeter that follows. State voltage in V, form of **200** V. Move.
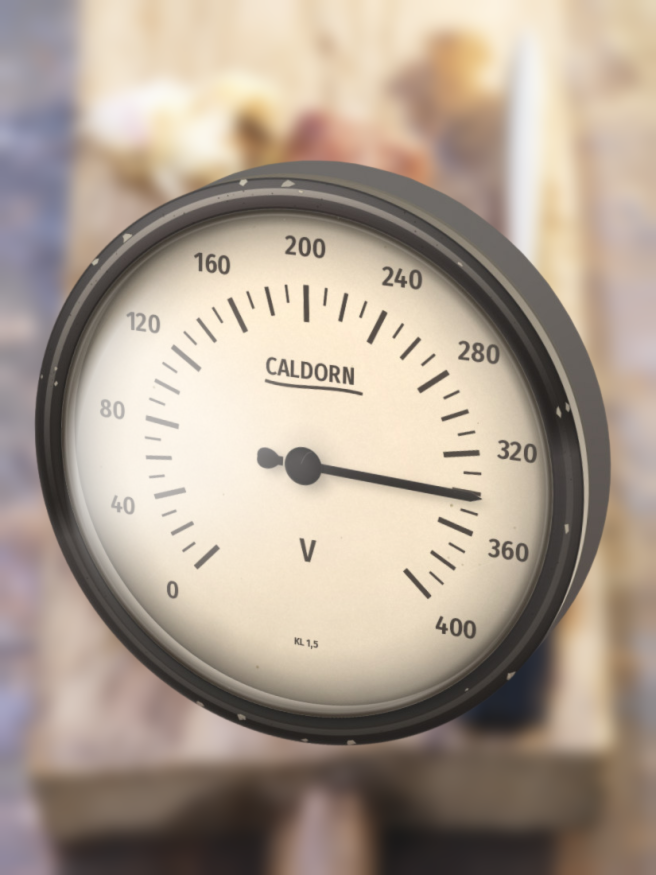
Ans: **340** V
